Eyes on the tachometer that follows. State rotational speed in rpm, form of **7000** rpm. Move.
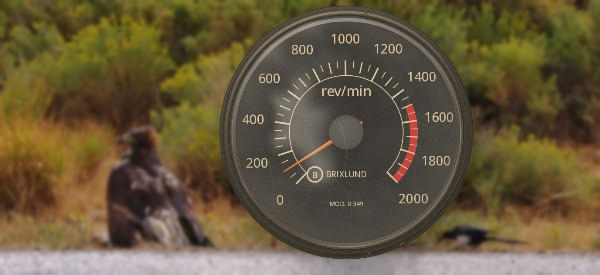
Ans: **100** rpm
